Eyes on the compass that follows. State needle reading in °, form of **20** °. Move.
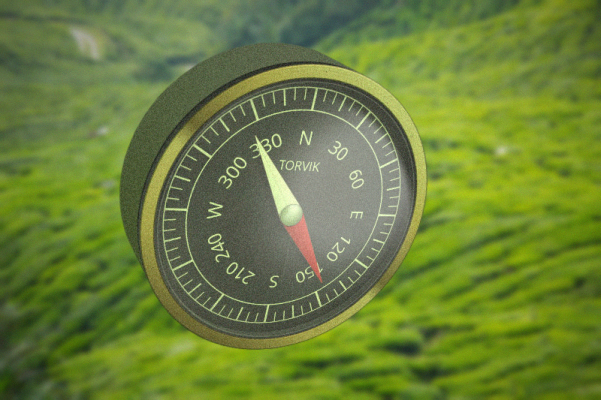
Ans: **145** °
